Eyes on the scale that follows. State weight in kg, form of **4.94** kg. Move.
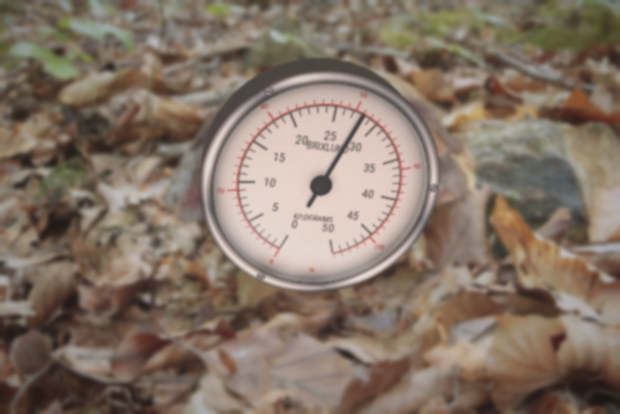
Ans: **28** kg
